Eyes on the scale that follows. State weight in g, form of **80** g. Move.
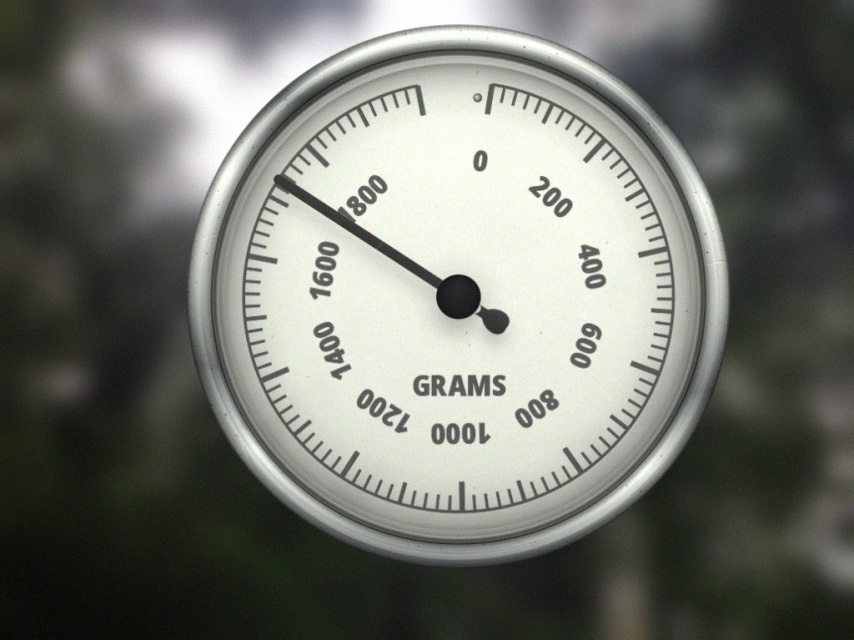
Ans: **1730** g
